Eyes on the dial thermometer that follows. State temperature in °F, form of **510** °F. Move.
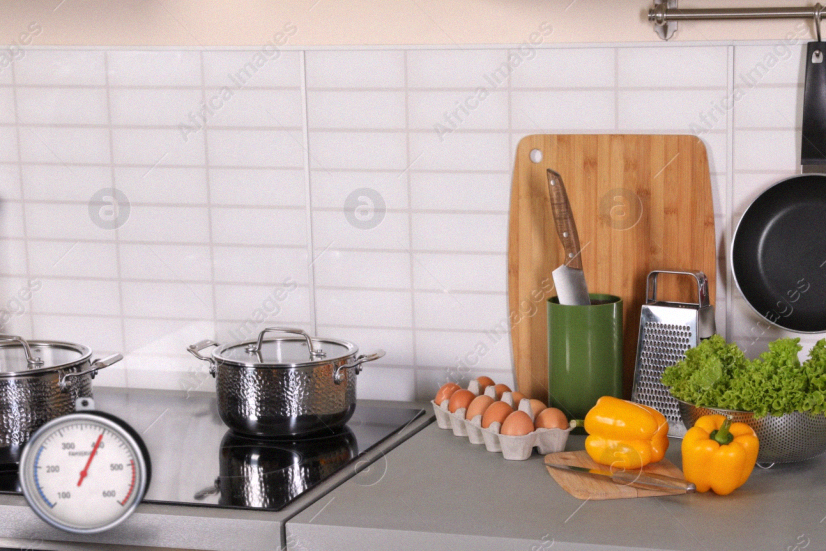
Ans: **400** °F
